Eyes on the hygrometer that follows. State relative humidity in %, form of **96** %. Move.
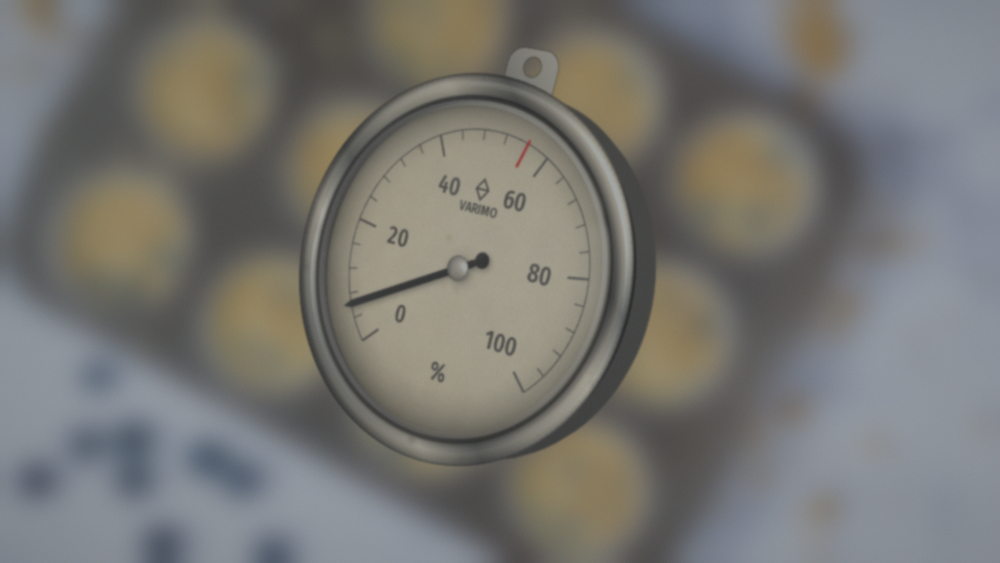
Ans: **6** %
